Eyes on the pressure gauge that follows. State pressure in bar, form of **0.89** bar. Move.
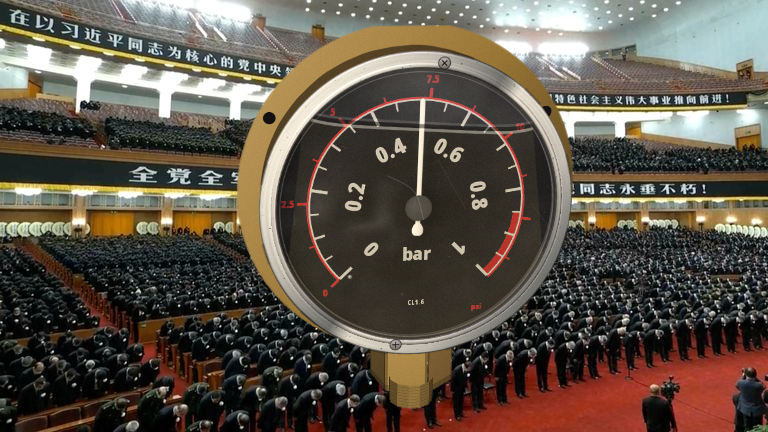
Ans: **0.5** bar
